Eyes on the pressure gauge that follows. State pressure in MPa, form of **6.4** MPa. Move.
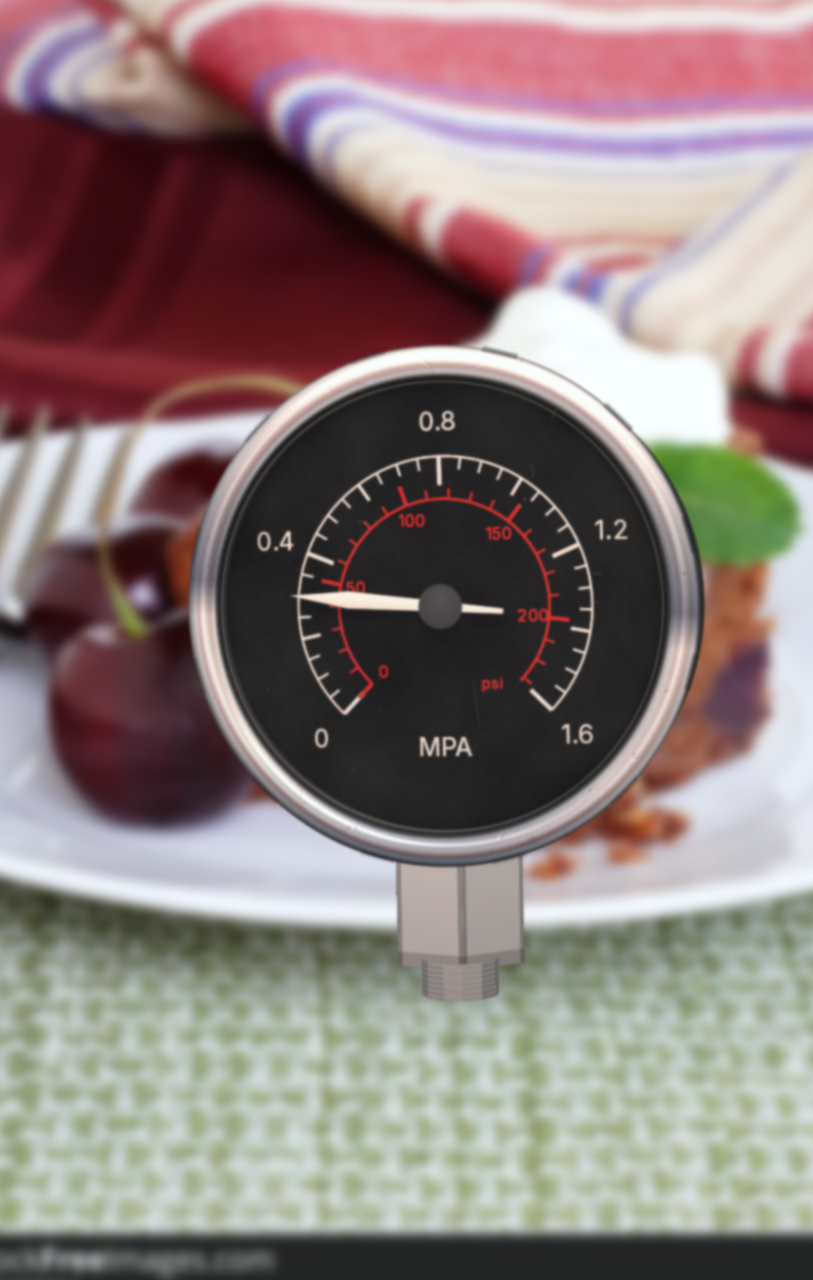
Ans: **0.3** MPa
